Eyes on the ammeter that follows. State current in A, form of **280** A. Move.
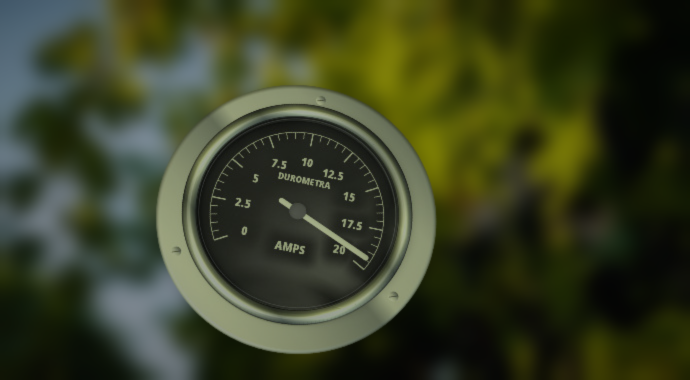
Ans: **19.5** A
